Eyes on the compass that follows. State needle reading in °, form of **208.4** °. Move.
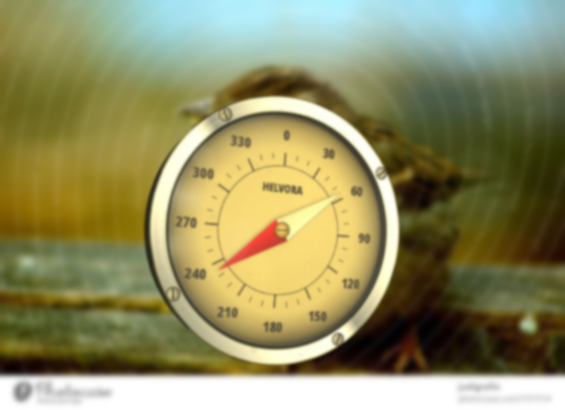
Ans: **235** °
